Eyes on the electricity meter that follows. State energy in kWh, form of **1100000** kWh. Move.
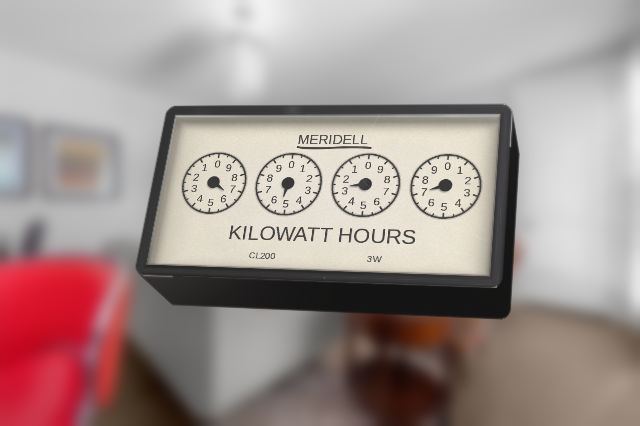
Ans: **6527** kWh
